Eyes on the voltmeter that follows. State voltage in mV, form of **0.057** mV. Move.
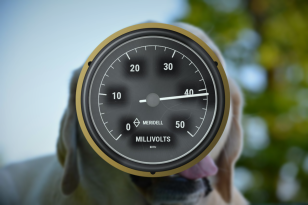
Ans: **41** mV
